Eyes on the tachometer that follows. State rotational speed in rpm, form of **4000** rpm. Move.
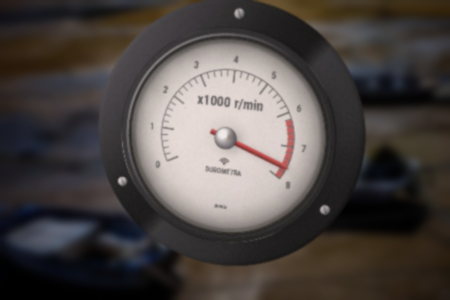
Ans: **7600** rpm
